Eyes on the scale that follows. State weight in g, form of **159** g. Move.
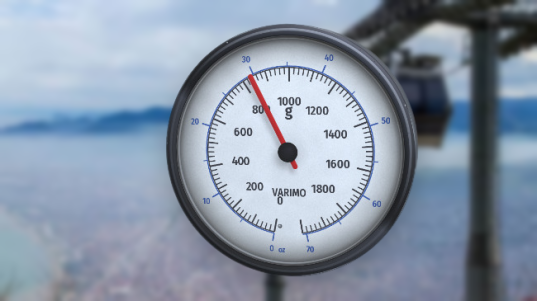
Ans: **840** g
